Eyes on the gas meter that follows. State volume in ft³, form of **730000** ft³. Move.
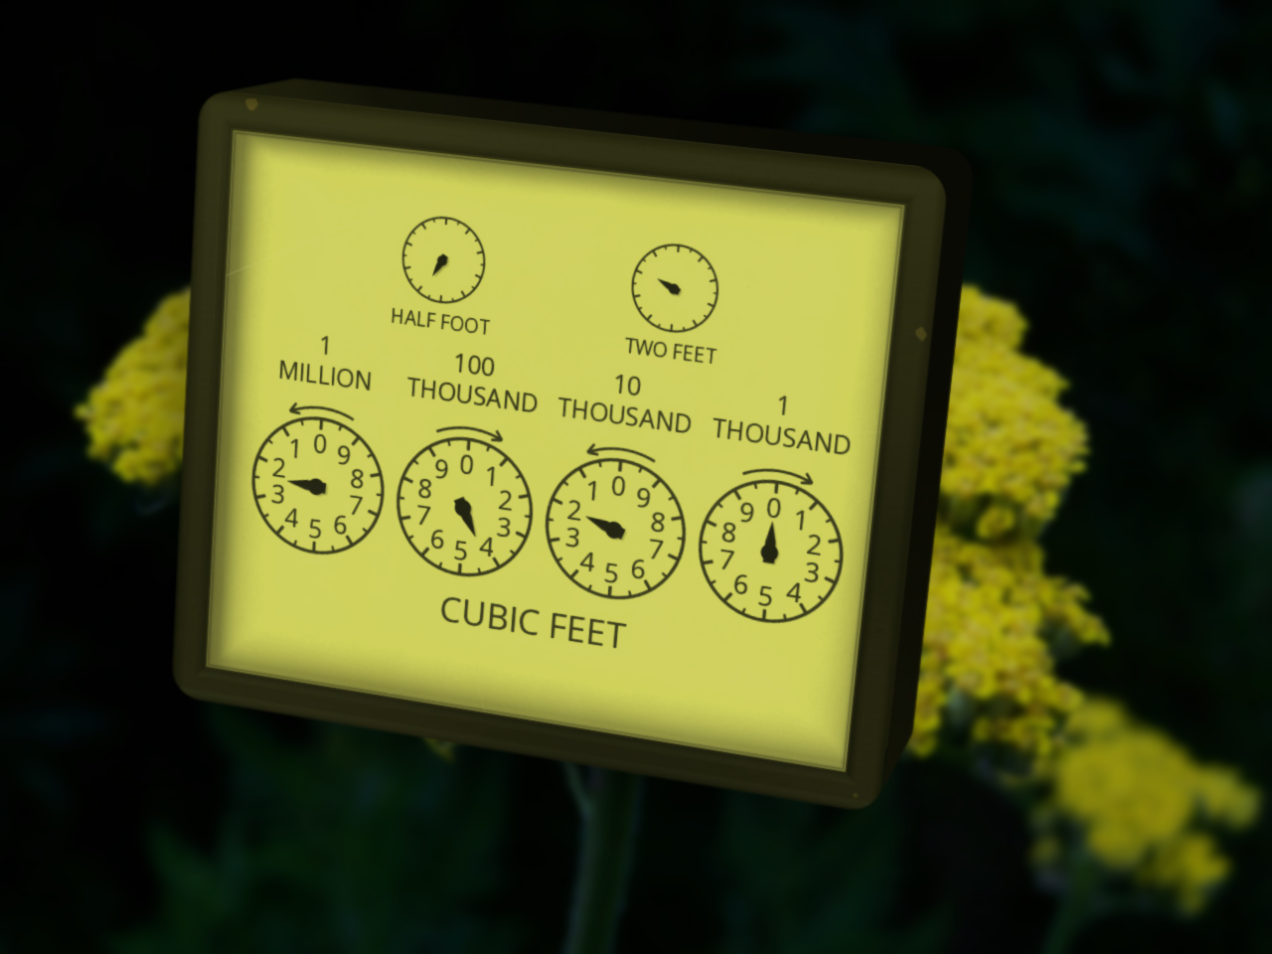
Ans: **242000** ft³
